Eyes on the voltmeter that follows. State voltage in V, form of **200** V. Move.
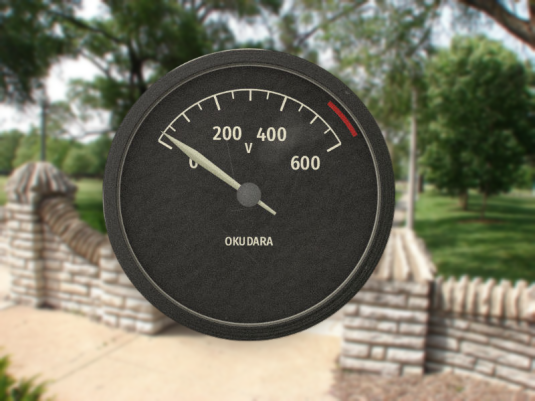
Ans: **25** V
